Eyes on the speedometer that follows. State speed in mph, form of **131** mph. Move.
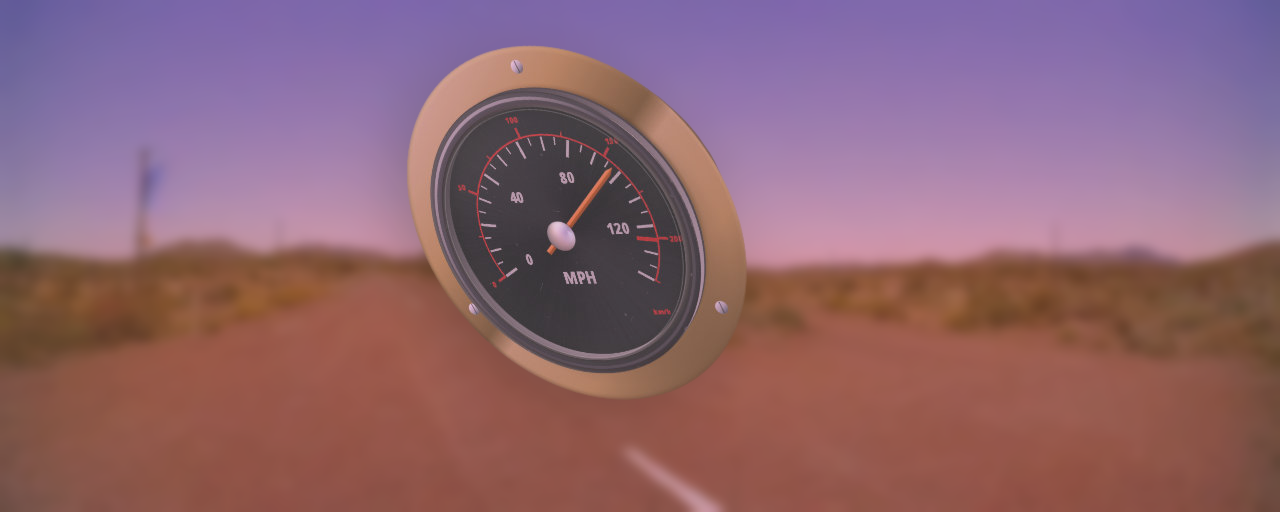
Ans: **97.5** mph
